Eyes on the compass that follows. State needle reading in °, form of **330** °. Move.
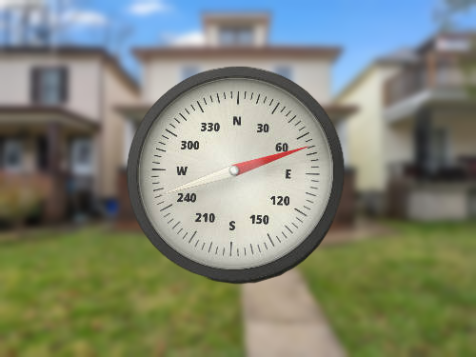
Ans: **70** °
